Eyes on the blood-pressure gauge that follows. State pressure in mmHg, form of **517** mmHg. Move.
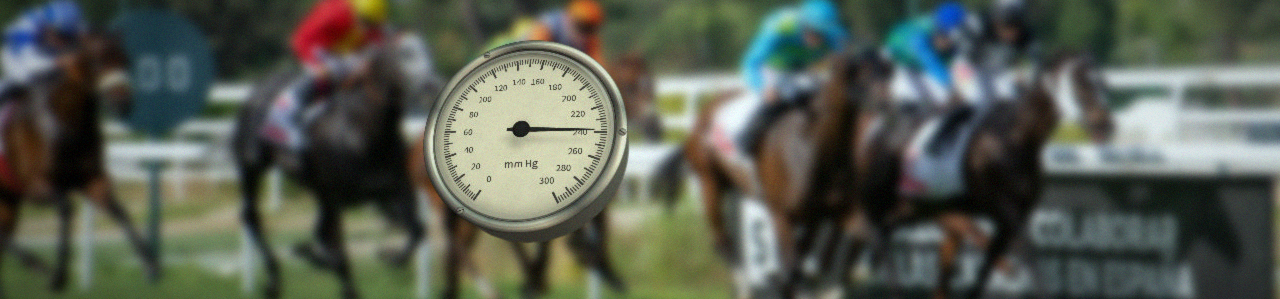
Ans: **240** mmHg
